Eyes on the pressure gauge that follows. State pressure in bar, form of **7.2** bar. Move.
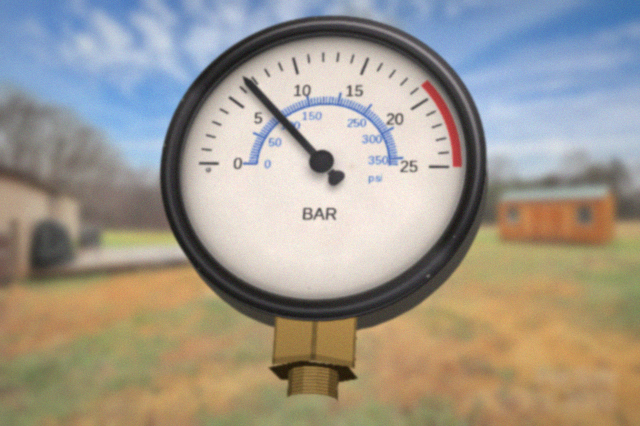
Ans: **6.5** bar
